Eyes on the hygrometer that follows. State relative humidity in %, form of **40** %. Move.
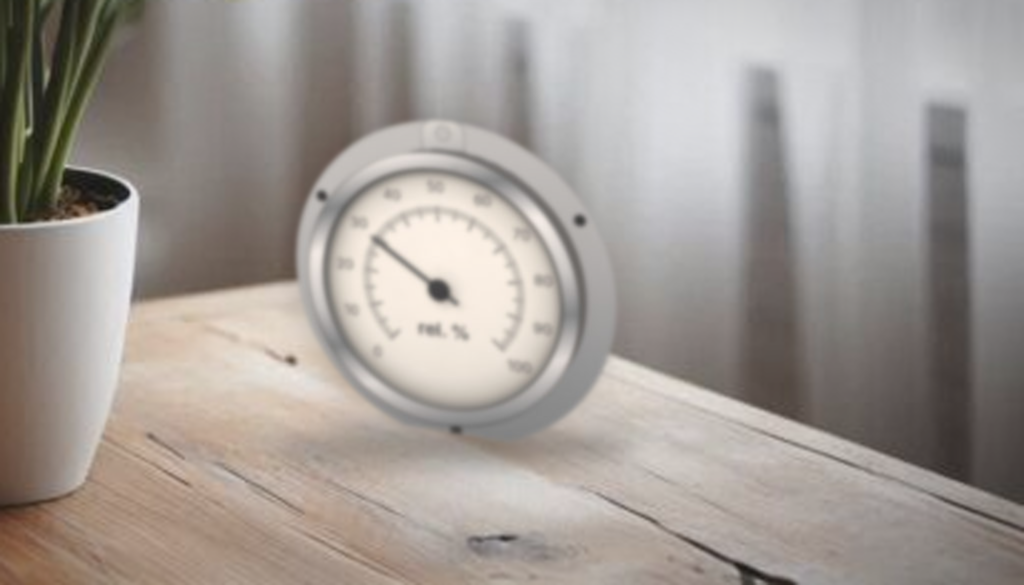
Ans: **30** %
